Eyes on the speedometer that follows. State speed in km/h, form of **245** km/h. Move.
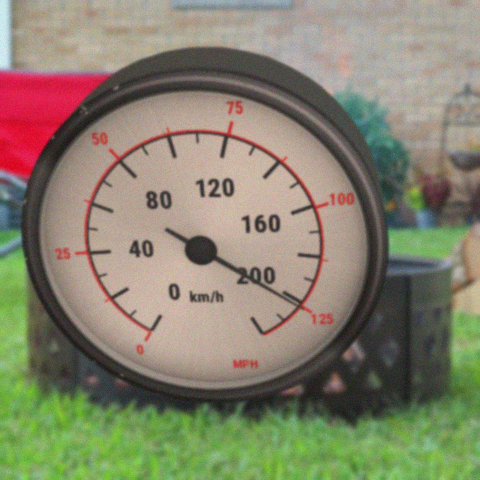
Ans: **200** km/h
